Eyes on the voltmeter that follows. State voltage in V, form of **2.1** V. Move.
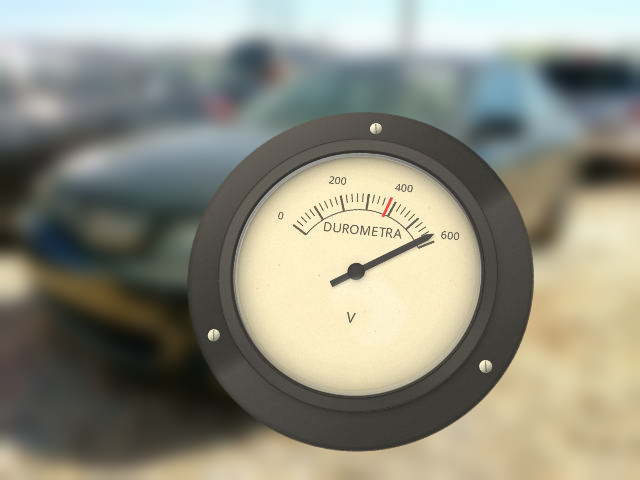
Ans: **580** V
